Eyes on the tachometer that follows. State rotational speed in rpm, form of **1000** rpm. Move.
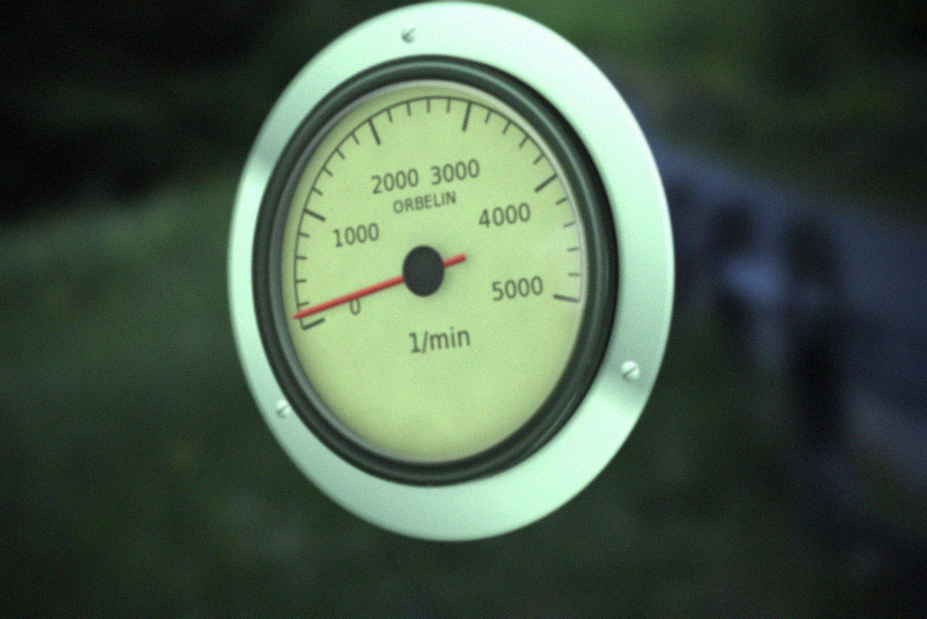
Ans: **100** rpm
